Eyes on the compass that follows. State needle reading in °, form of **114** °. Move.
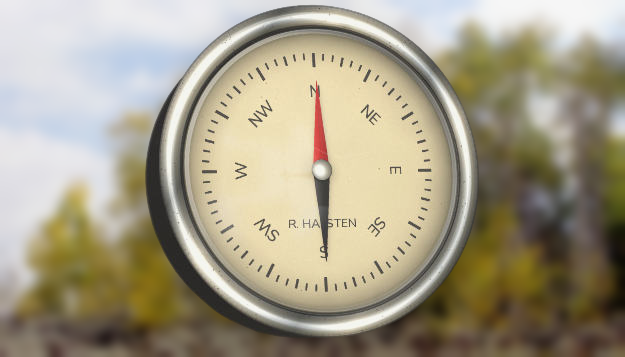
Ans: **0** °
